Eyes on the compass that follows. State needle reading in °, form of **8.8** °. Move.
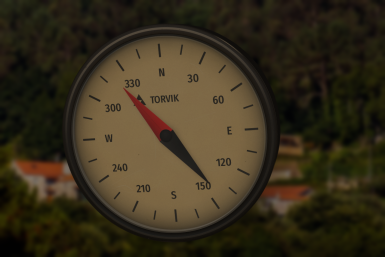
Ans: **322.5** °
